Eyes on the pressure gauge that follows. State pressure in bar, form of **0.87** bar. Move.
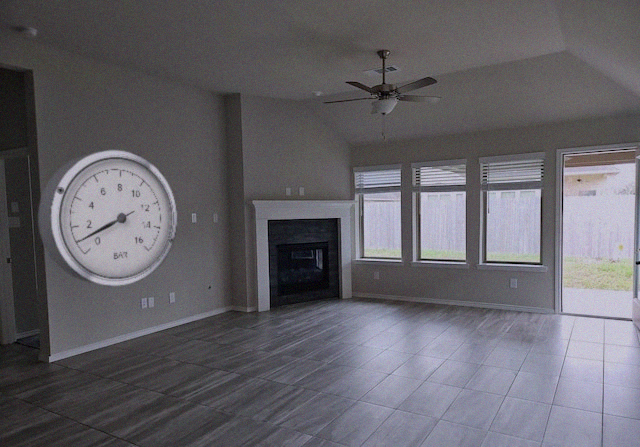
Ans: **1** bar
